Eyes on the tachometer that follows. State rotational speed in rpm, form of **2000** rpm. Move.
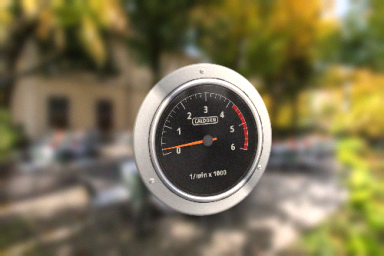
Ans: **200** rpm
